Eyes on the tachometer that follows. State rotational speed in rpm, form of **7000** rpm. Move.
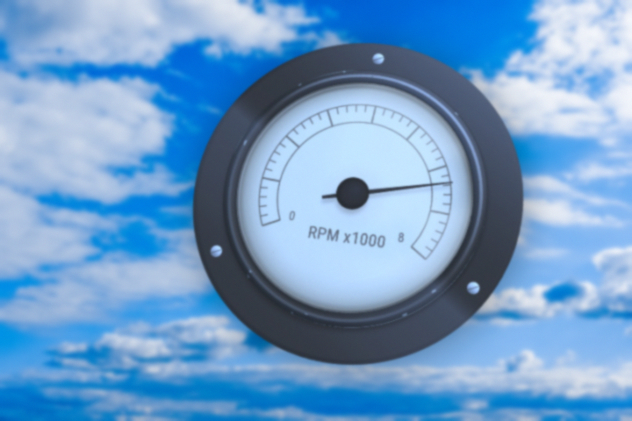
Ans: **6400** rpm
